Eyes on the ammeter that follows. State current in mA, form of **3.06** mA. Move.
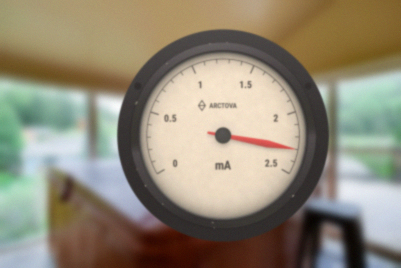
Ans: **2.3** mA
